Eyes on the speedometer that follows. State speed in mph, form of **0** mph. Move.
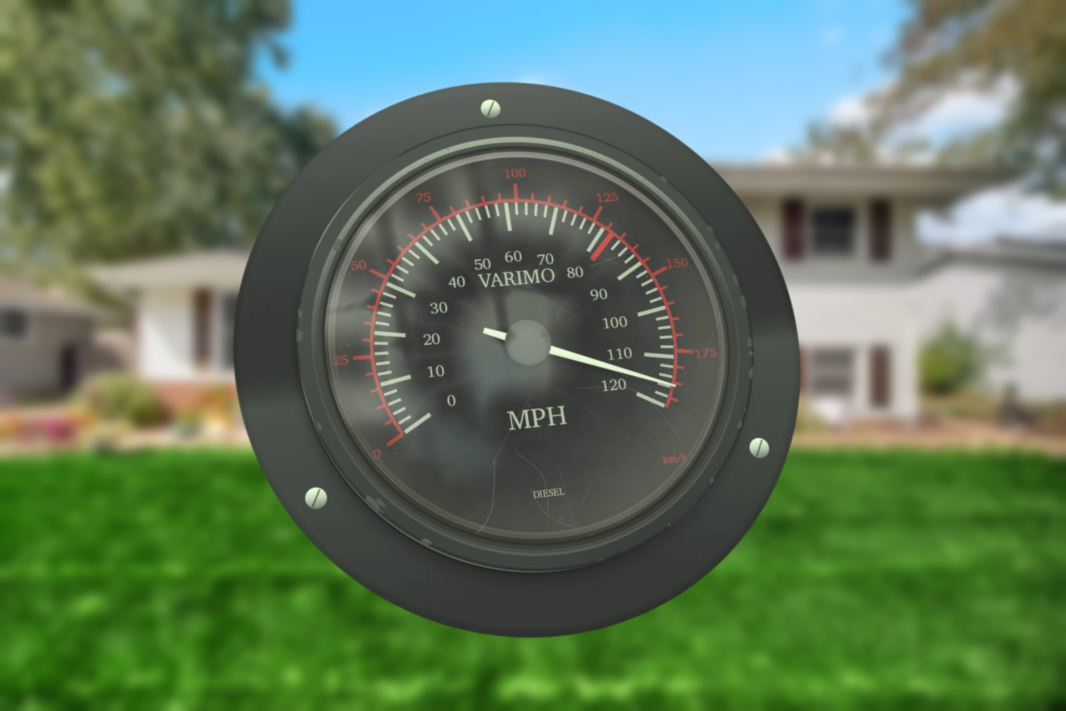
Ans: **116** mph
